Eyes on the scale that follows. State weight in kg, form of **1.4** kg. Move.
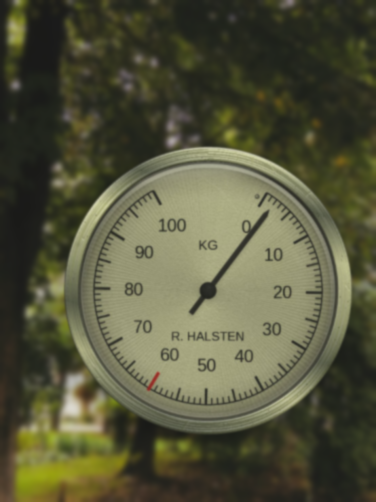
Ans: **2** kg
